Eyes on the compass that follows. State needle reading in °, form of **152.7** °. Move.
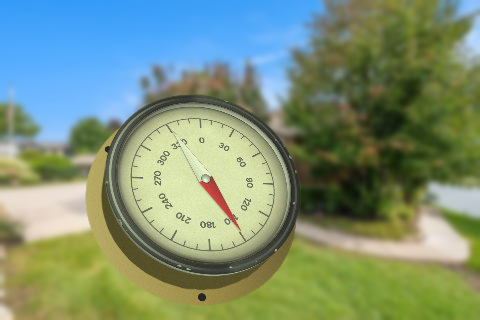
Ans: **150** °
